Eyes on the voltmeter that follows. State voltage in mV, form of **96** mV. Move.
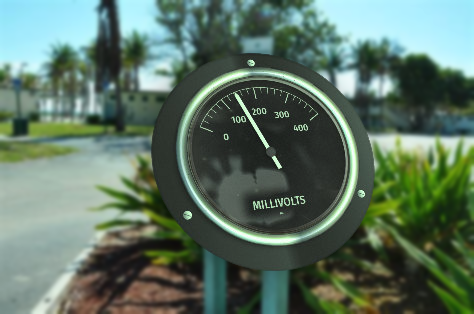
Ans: **140** mV
